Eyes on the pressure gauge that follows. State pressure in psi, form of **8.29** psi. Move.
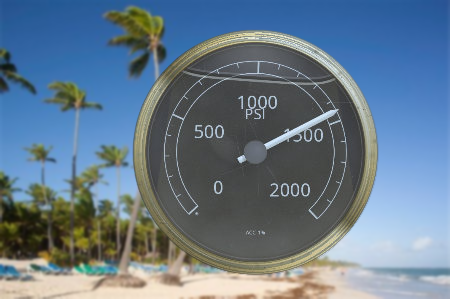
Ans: **1450** psi
